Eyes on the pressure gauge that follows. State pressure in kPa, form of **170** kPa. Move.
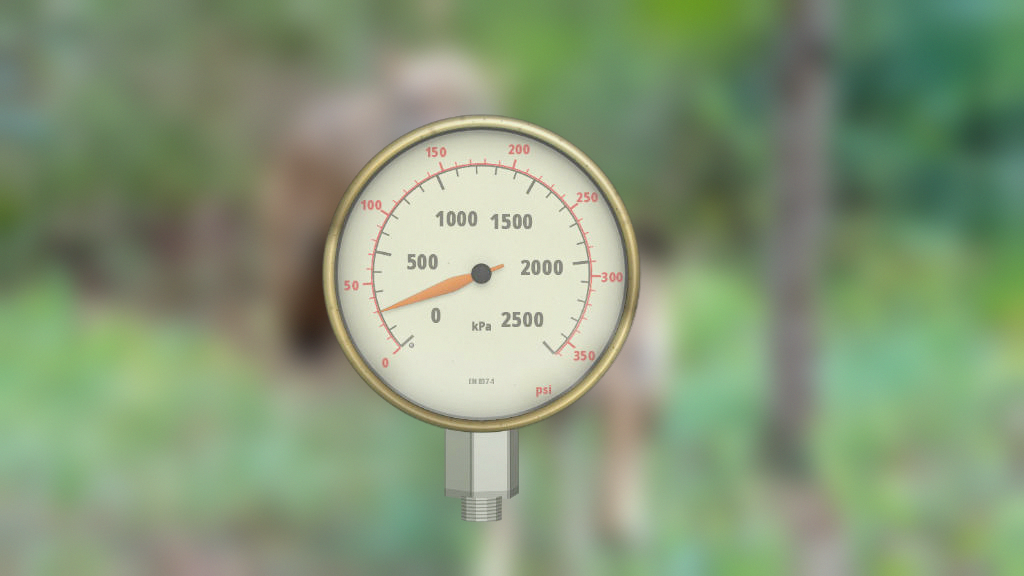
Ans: **200** kPa
